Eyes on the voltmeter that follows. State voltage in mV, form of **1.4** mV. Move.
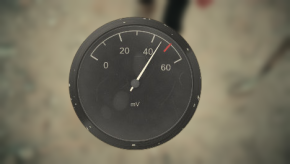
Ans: **45** mV
